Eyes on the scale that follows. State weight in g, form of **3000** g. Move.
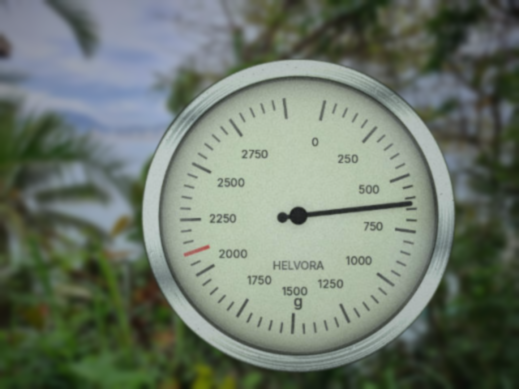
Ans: **625** g
